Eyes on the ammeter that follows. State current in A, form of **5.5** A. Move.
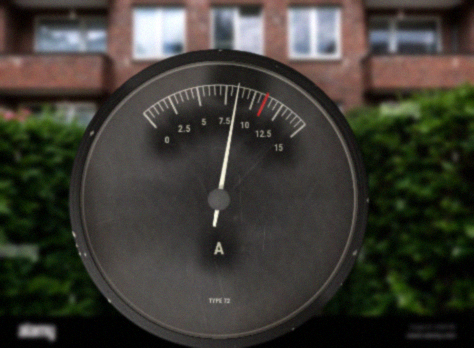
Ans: **8.5** A
